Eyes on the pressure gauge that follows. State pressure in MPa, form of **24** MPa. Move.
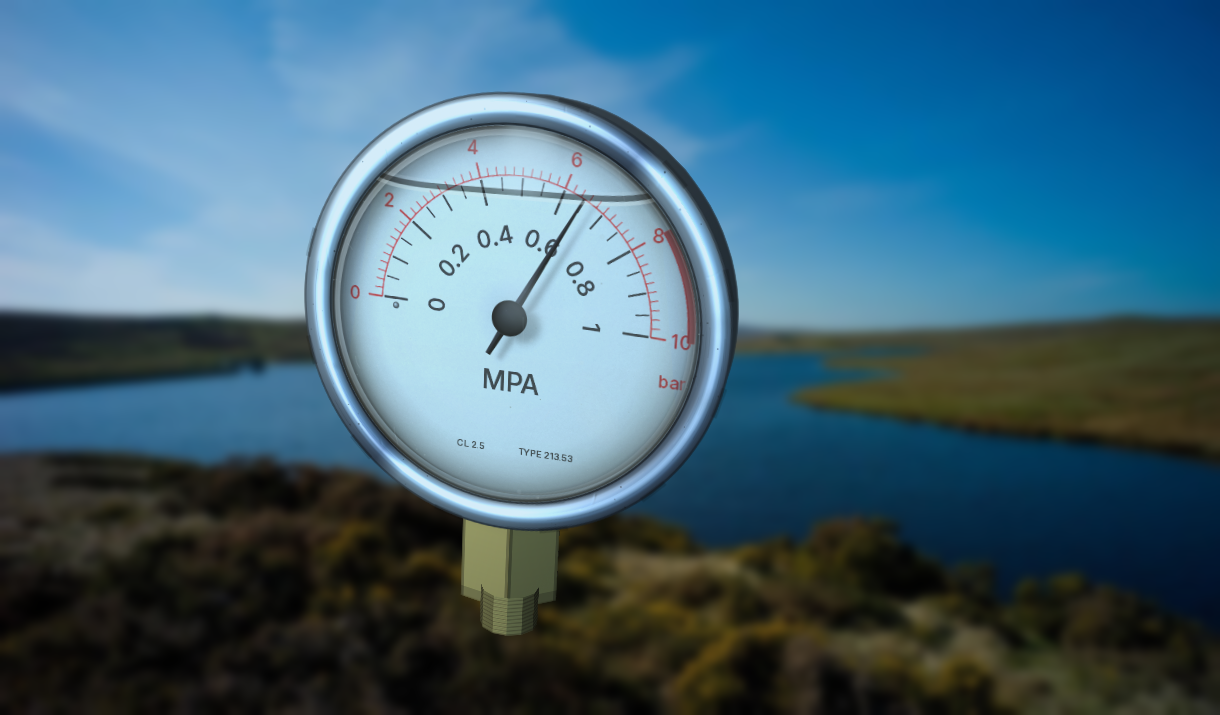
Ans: **0.65** MPa
